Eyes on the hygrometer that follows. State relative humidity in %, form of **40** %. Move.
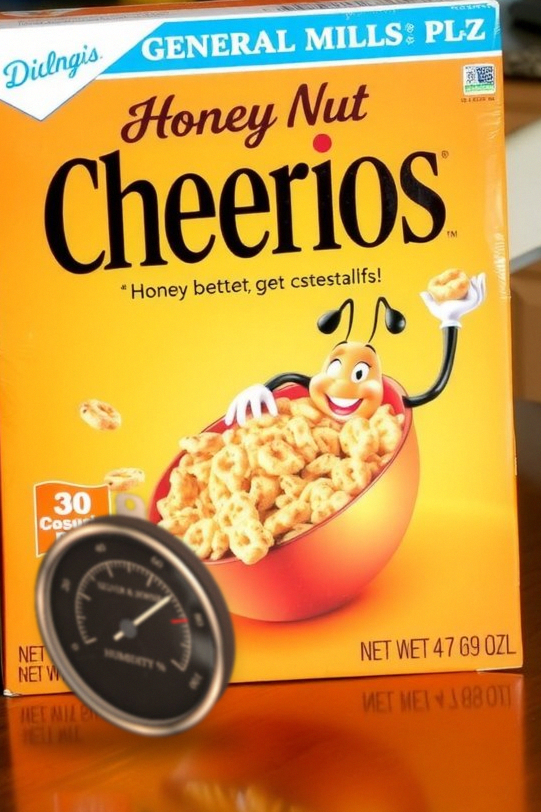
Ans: **70** %
